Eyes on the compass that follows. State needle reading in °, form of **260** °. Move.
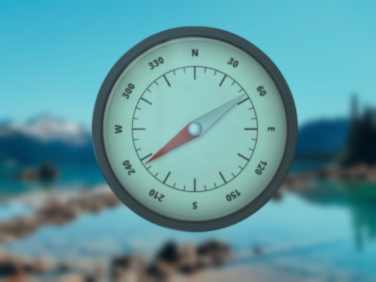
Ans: **235** °
